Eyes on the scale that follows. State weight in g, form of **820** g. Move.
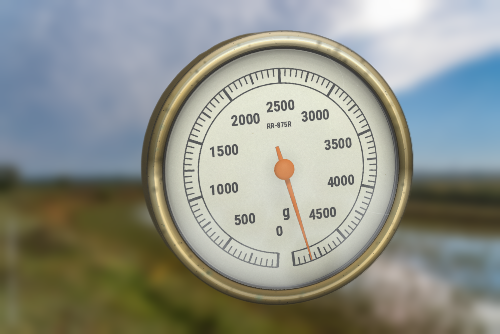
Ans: **4850** g
